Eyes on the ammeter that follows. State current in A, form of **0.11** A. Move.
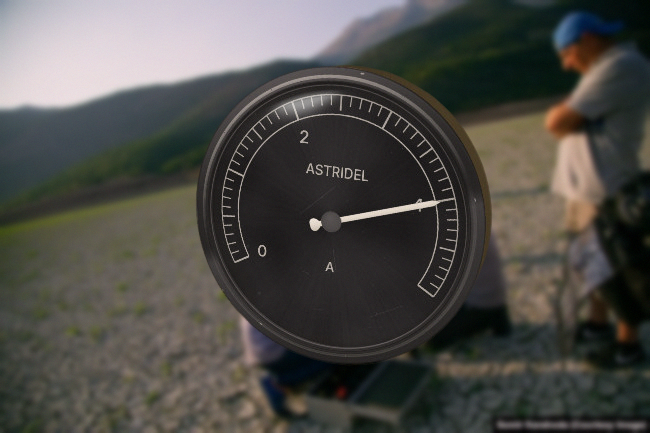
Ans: **4** A
